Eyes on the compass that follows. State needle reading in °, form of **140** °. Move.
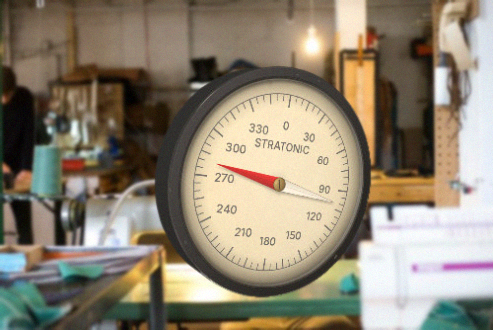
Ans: **280** °
